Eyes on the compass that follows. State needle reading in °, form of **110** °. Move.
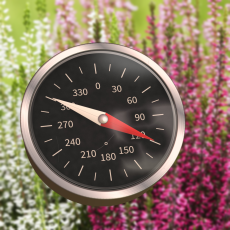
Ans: **120** °
